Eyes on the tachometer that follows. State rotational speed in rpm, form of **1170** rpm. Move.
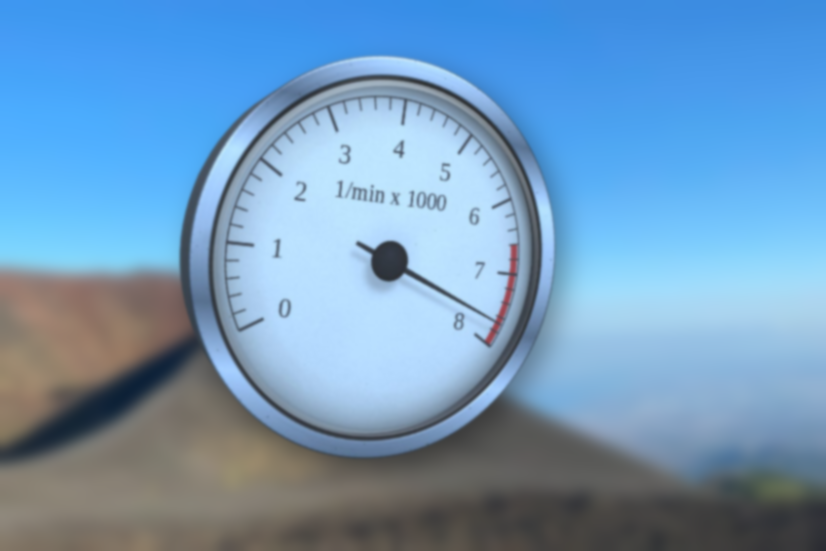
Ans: **7700** rpm
